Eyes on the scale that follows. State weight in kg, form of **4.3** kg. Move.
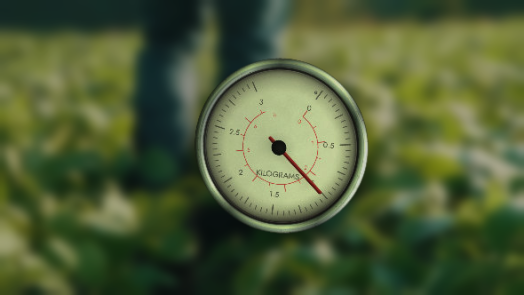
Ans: **1** kg
